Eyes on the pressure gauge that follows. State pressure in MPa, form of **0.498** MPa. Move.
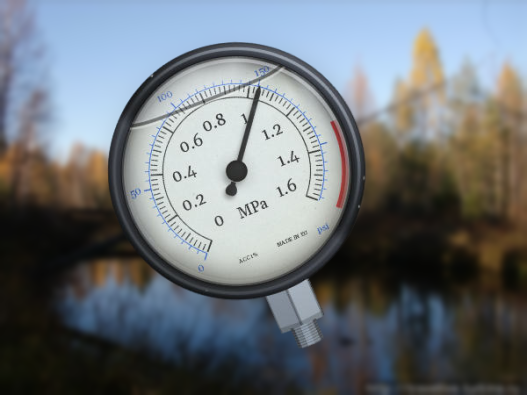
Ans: **1.04** MPa
